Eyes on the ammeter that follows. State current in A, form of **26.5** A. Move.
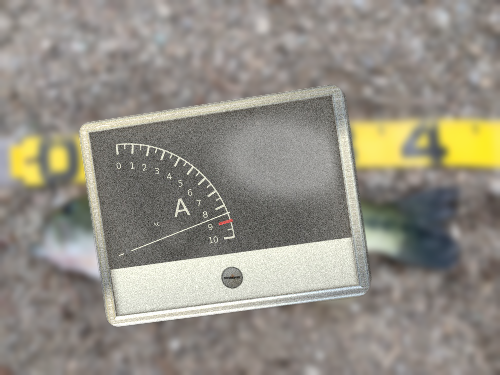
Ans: **8.5** A
